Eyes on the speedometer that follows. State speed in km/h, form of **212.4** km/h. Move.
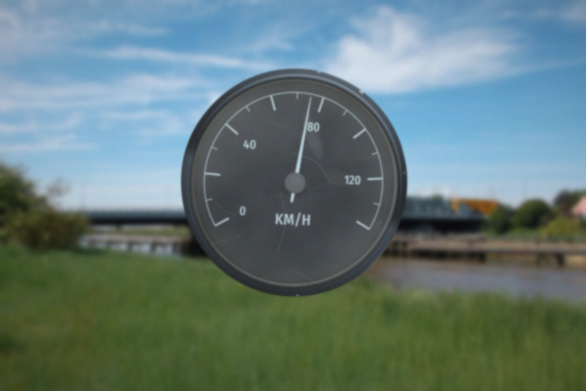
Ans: **75** km/h
